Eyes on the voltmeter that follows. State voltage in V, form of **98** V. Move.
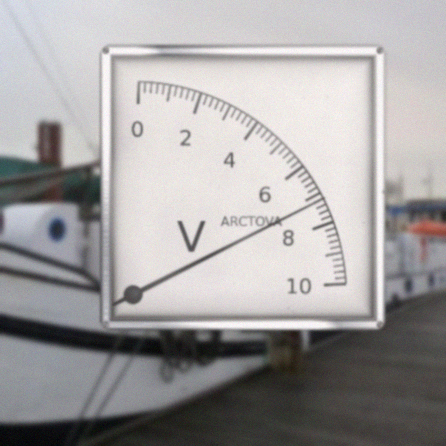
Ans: **7.2** V
